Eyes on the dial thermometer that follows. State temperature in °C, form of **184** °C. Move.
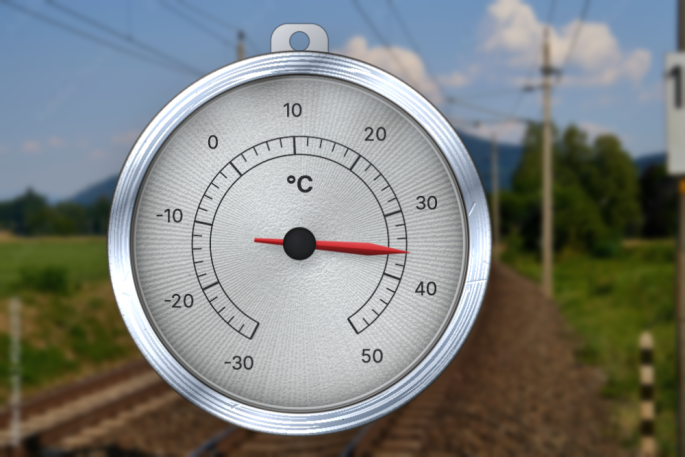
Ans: **36** °C
